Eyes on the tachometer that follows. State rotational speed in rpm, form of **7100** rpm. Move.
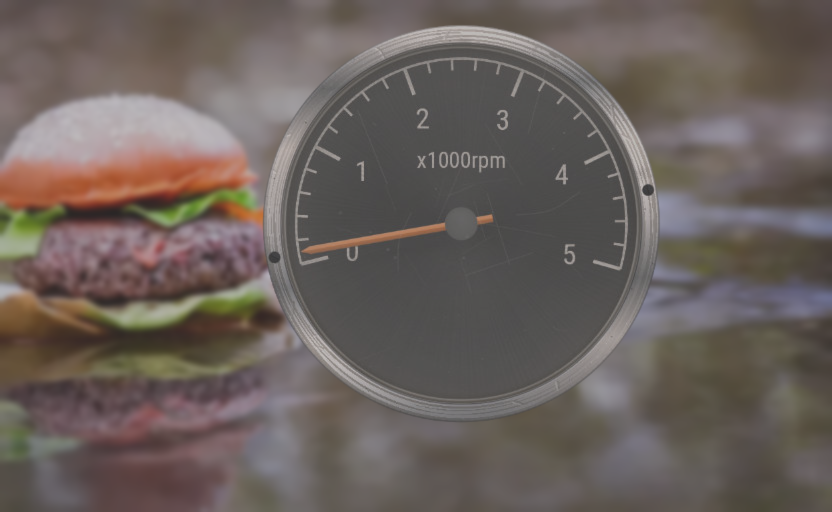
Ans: **100** rpm
